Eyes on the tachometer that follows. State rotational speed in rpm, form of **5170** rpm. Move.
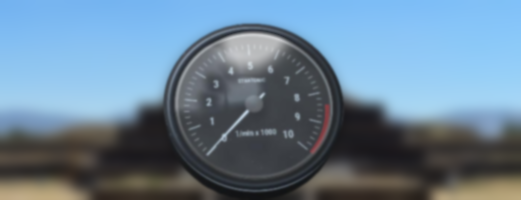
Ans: **0** rpm
